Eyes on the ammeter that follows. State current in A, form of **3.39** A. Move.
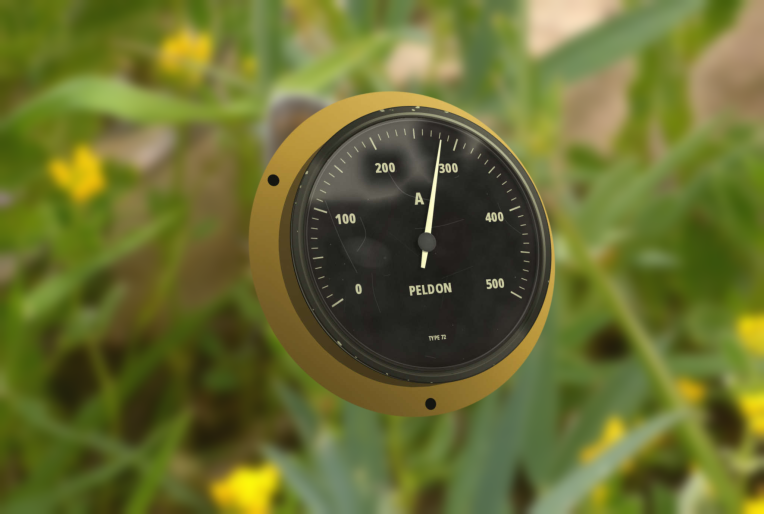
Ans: **280** A
